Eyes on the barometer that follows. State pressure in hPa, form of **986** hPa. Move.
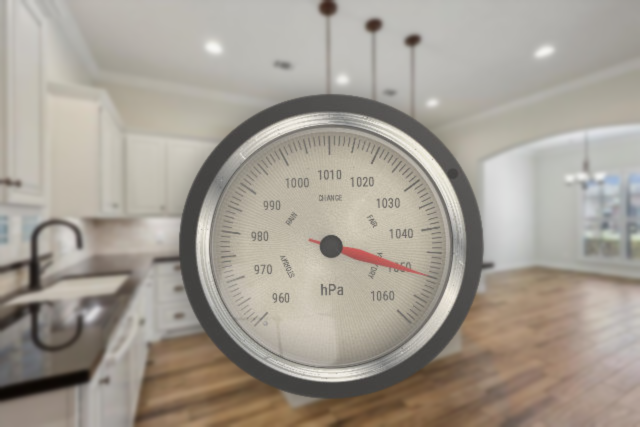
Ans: **1050** hPa
